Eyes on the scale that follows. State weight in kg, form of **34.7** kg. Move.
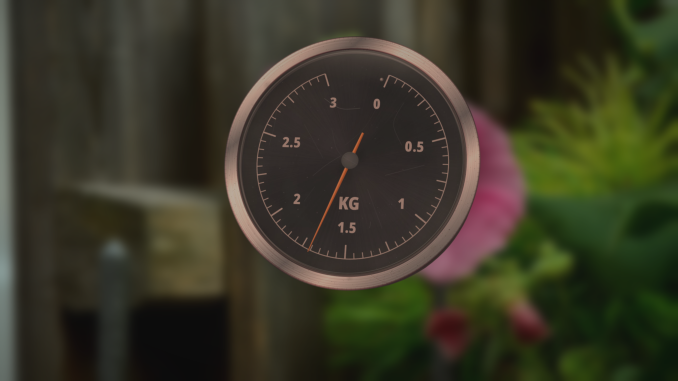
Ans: **1.7** kg
